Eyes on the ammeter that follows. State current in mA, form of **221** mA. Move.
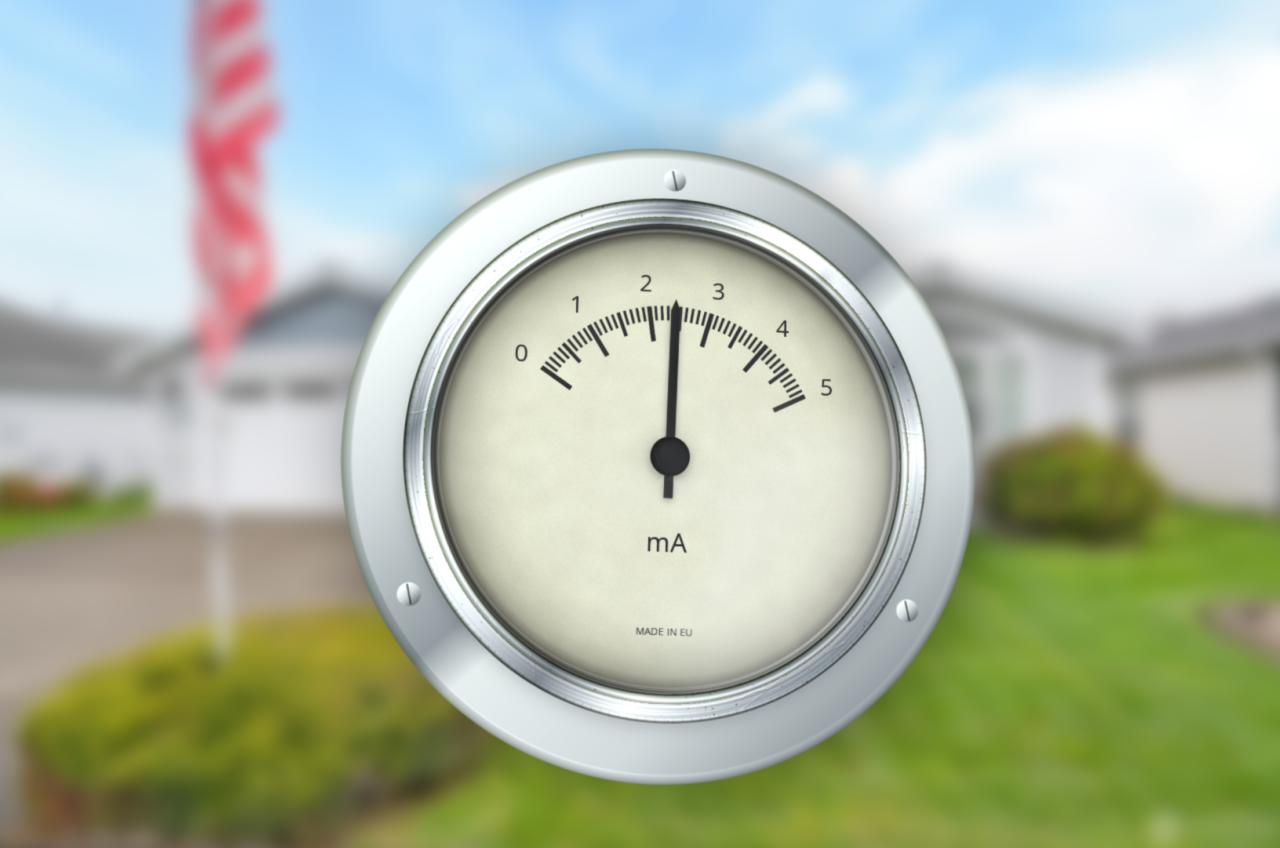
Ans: **2.4** mA
